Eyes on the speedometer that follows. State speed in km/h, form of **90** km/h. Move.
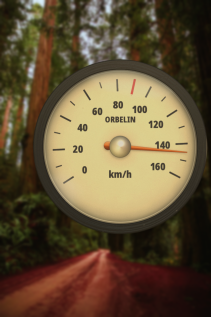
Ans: **145** km/h
